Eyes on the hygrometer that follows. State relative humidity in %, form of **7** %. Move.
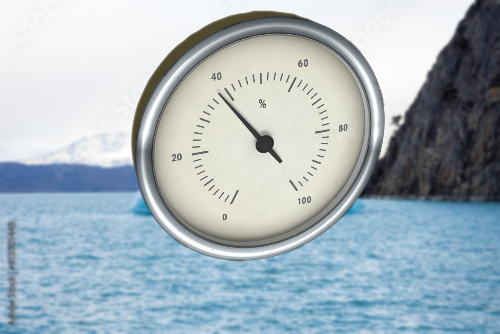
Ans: **38** %
